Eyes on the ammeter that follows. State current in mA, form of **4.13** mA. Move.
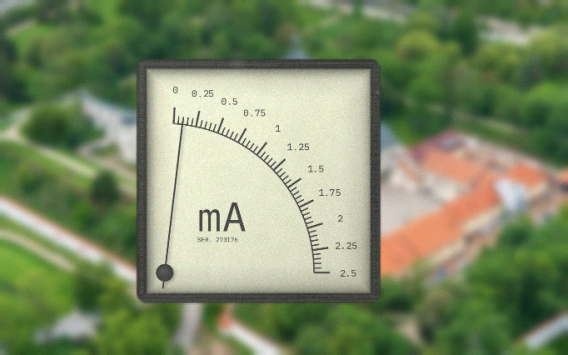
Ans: **0.1** mA
